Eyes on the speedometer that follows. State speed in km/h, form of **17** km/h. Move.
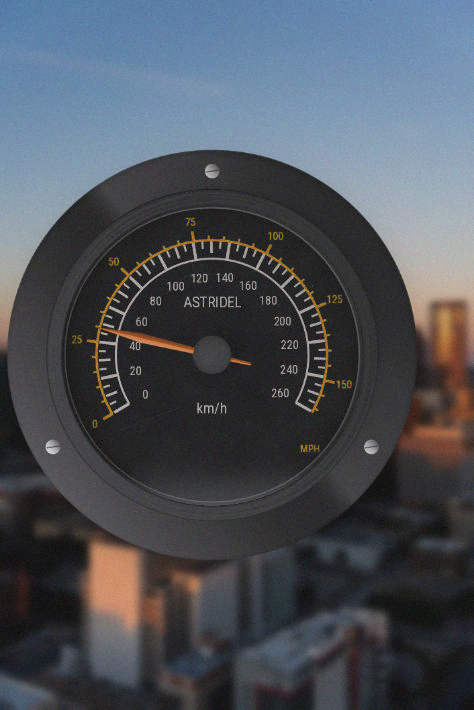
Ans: **47.5** km/h
